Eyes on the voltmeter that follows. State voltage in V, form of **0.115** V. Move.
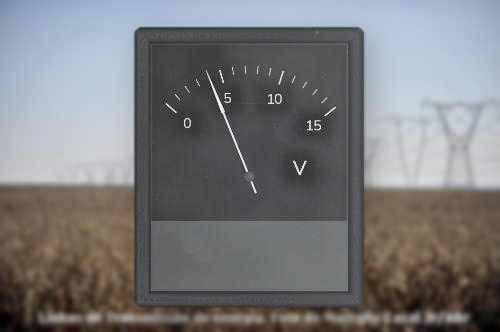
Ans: **4** V
